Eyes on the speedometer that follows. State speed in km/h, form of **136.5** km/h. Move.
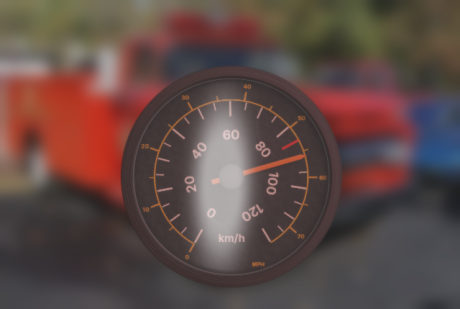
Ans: **90** km/h
